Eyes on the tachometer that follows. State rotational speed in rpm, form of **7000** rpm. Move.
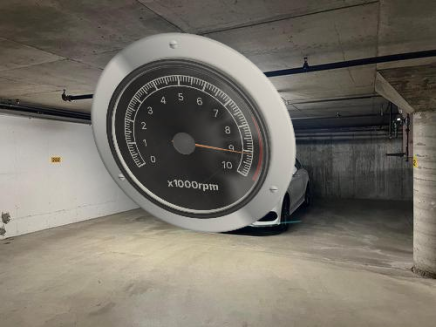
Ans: **9000** rpm
